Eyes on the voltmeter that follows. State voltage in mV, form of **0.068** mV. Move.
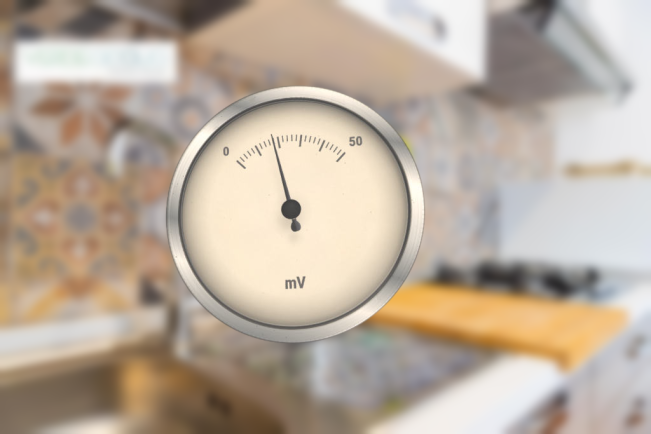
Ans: **18** mV
